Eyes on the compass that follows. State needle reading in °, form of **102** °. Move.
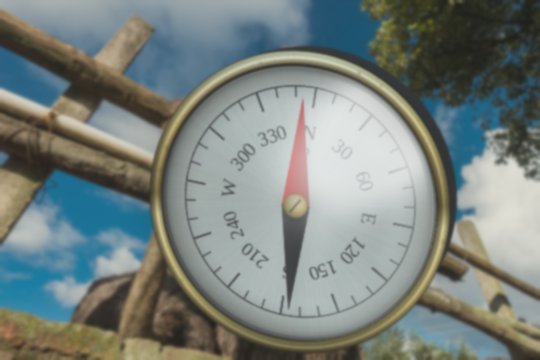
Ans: **355** °
